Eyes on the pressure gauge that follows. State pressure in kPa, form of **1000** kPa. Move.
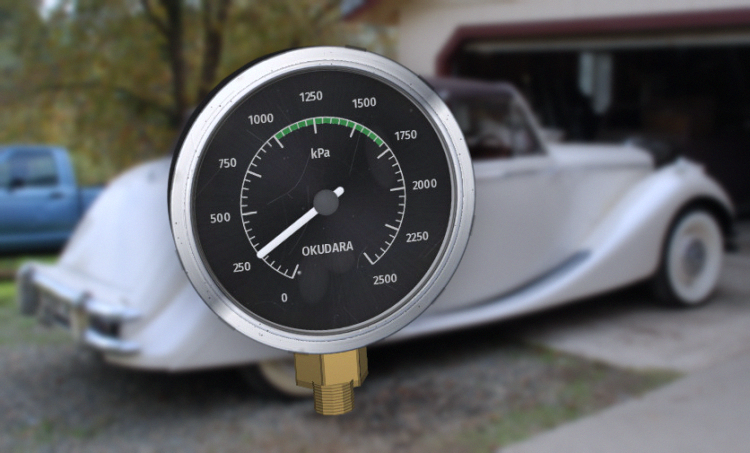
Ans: **250** kPa
